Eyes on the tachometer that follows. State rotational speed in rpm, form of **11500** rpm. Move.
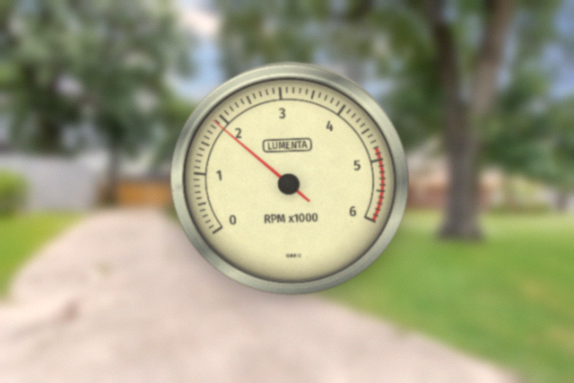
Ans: **1900** rpm
